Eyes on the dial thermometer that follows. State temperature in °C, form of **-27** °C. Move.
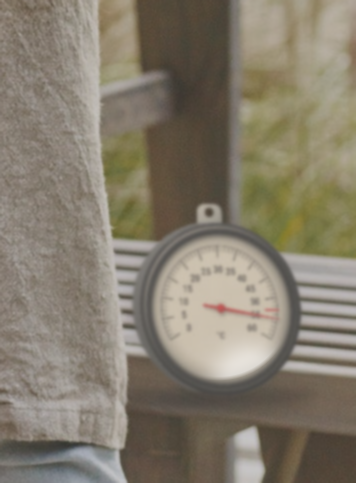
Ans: **55** °C
